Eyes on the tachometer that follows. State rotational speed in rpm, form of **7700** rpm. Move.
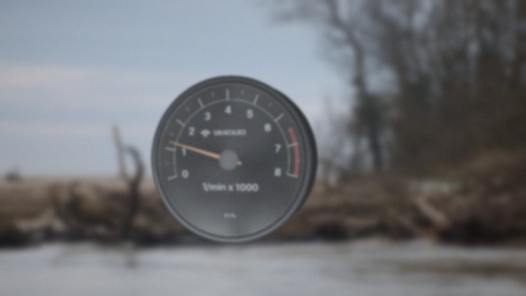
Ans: **1250** rpm
